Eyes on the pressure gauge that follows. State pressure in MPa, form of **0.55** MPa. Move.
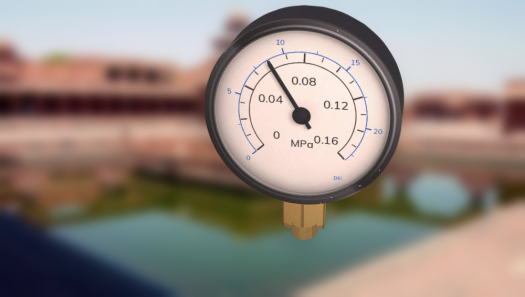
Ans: **0.06** MPa
